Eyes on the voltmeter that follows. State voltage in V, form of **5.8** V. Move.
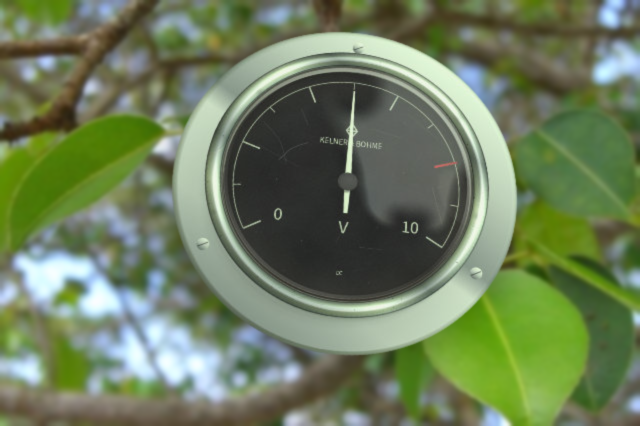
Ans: **5** V
